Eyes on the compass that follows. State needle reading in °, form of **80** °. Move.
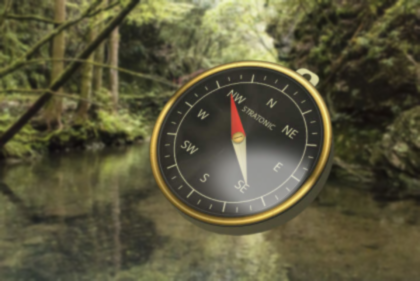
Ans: **310** °
